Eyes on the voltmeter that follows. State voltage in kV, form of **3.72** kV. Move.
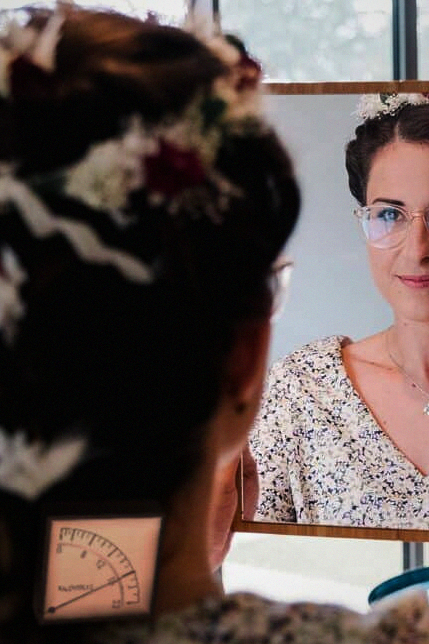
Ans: **16** kV
